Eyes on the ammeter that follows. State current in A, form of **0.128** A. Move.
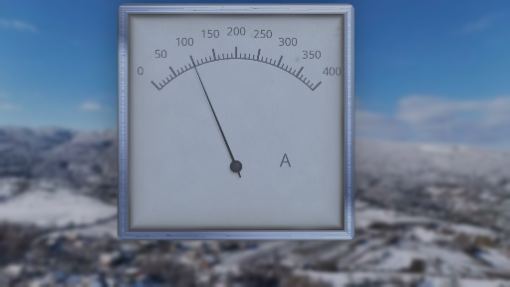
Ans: **100** A
